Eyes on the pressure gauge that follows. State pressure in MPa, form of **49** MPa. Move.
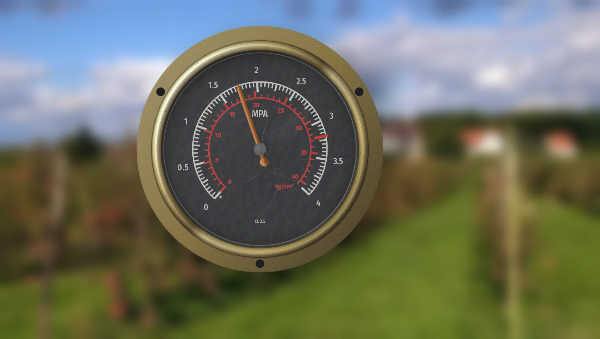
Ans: **1.75** MPa
